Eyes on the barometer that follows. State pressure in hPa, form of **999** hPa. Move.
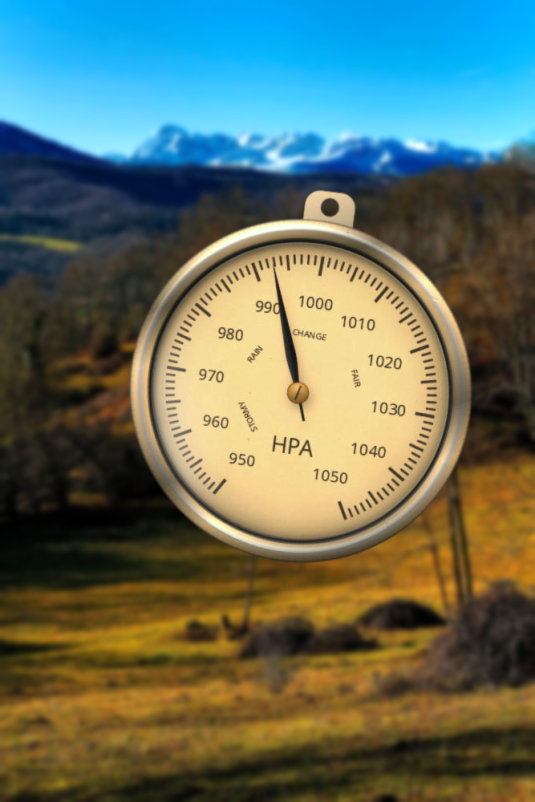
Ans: **993** hPa
